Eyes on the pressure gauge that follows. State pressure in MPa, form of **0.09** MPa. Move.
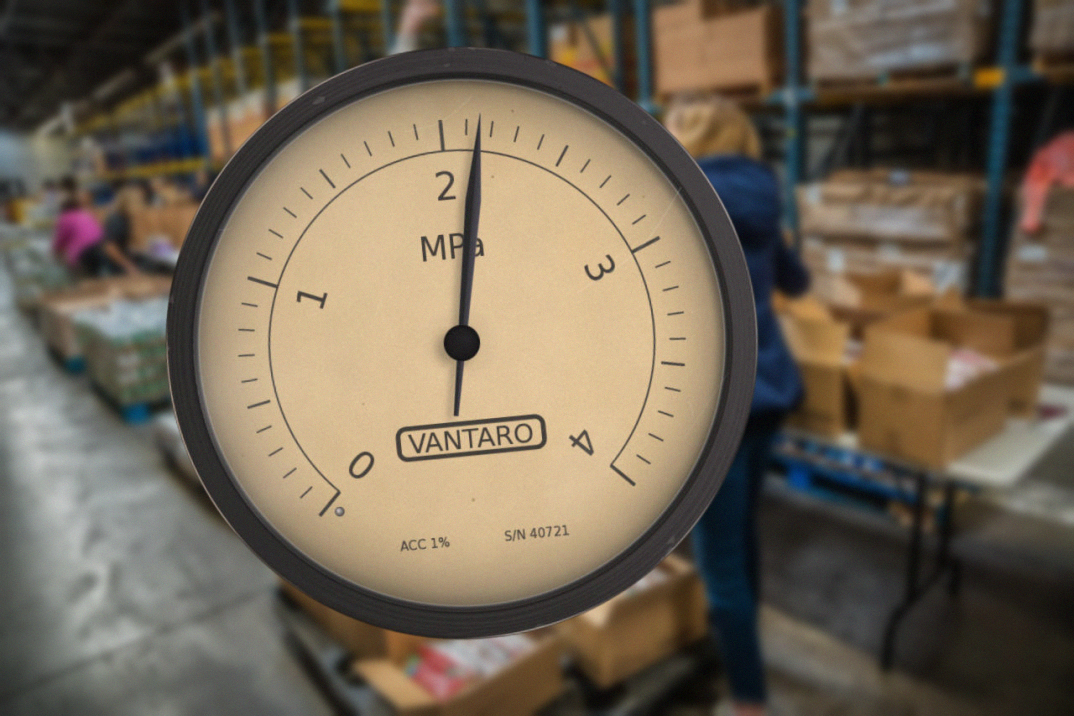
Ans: **2.15** MPa
